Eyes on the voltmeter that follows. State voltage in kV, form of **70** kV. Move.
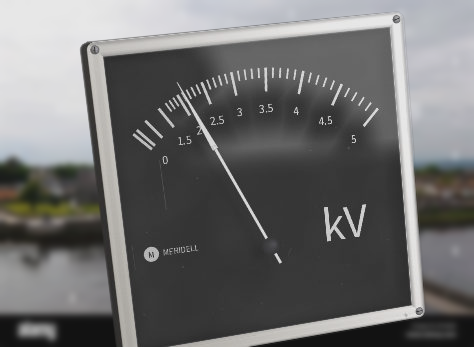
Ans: **2.1** kV
